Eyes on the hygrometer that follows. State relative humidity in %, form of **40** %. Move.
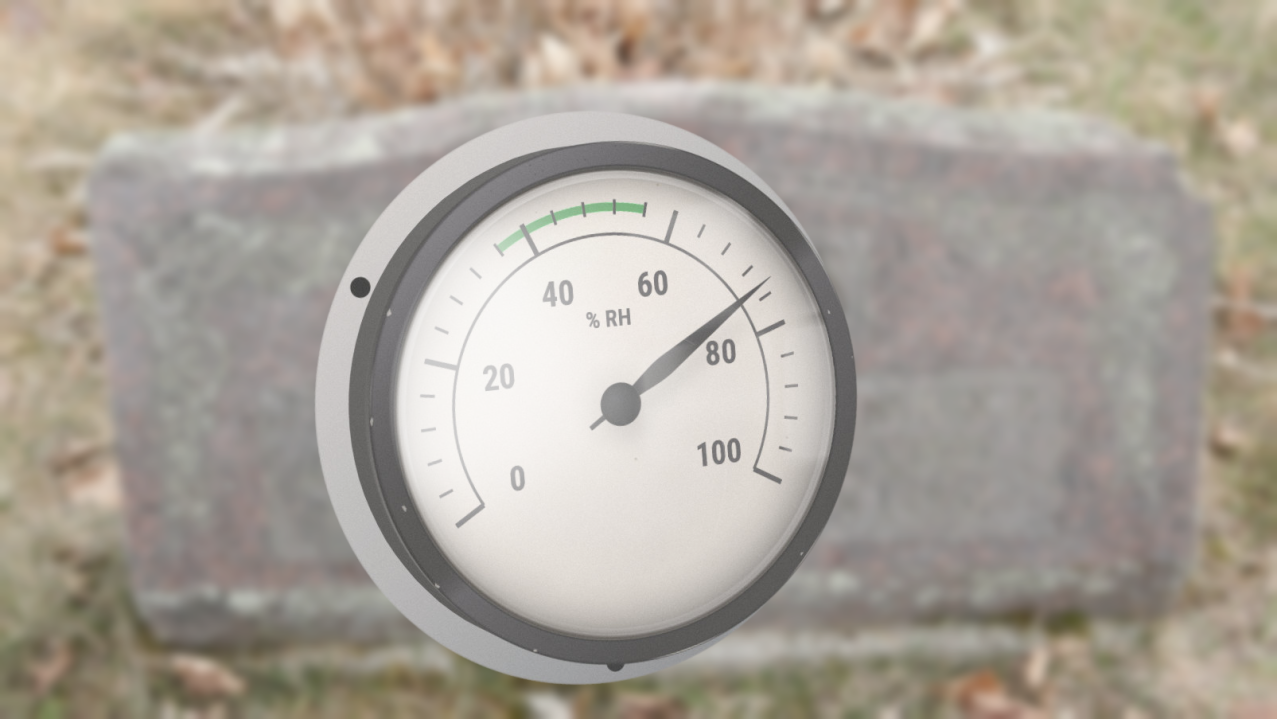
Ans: **74** %
